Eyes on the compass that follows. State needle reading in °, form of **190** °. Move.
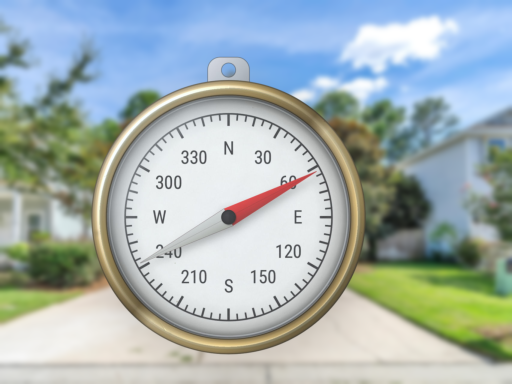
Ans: **62.5** °
